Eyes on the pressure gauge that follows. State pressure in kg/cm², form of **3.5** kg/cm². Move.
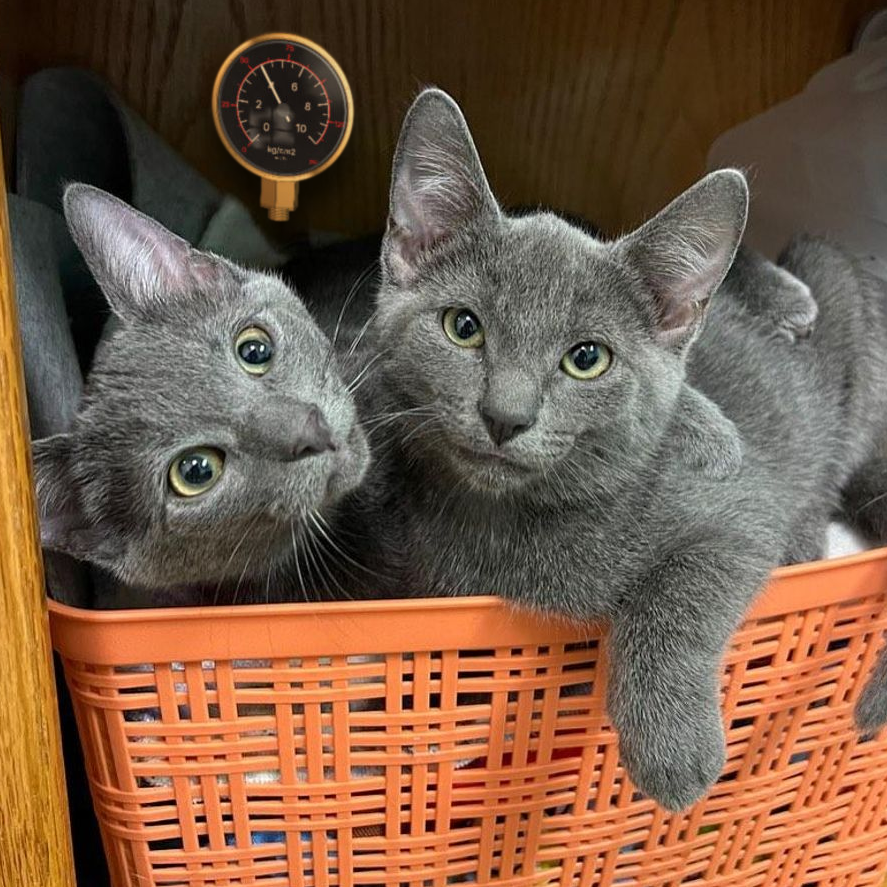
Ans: **4** kg/cm²
